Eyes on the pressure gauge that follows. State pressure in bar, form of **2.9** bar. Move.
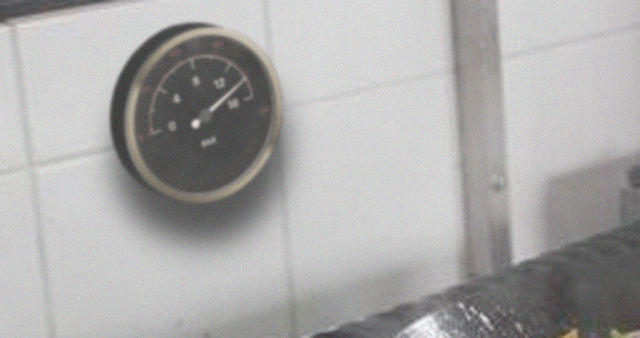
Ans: **14** bar
